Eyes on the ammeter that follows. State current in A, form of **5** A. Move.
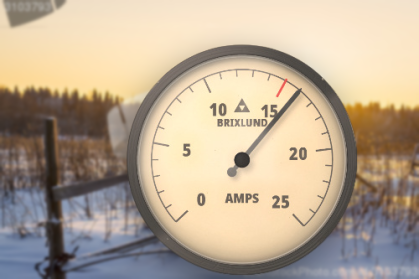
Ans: **16** A
